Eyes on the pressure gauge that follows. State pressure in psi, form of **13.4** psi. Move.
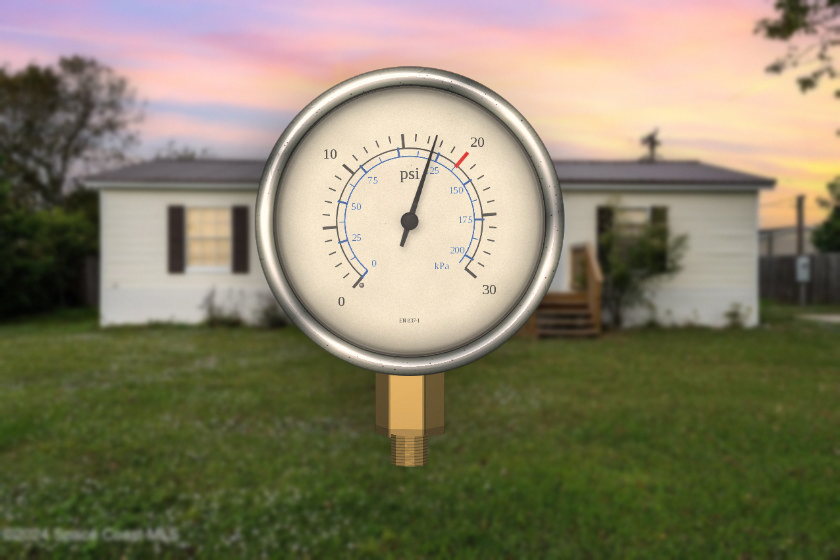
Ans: **17.5** psi
